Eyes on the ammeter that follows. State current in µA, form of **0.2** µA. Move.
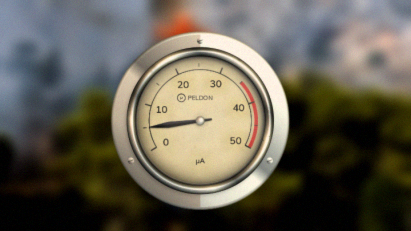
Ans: **5** µA
